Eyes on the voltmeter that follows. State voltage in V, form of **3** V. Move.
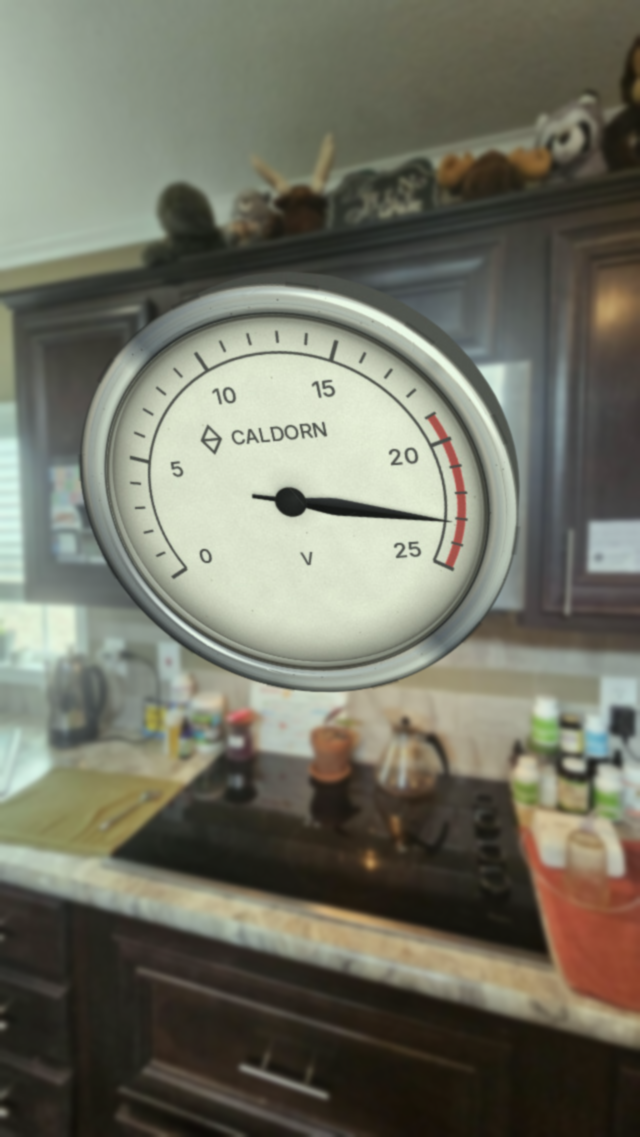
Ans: **23** V
